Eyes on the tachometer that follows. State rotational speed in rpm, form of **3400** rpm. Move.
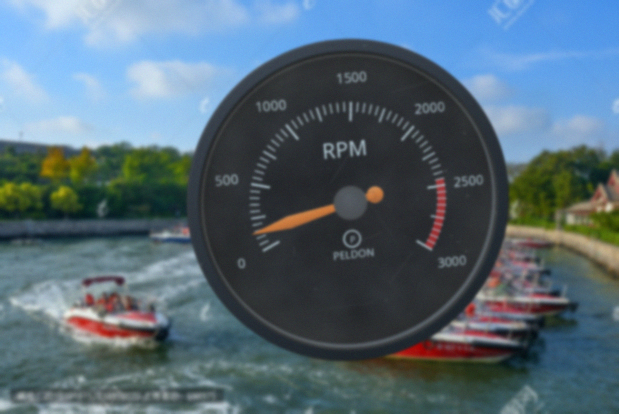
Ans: **150** rpm
